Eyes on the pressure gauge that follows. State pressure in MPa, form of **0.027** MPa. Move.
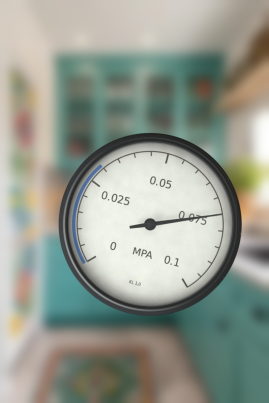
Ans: **0.075** MPa
